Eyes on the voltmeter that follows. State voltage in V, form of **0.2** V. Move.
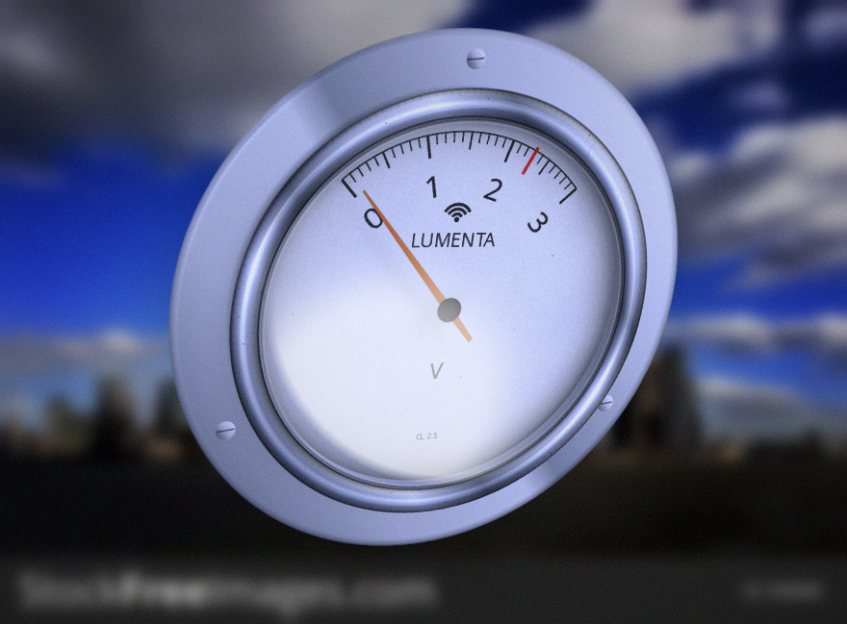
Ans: **0.1** V
